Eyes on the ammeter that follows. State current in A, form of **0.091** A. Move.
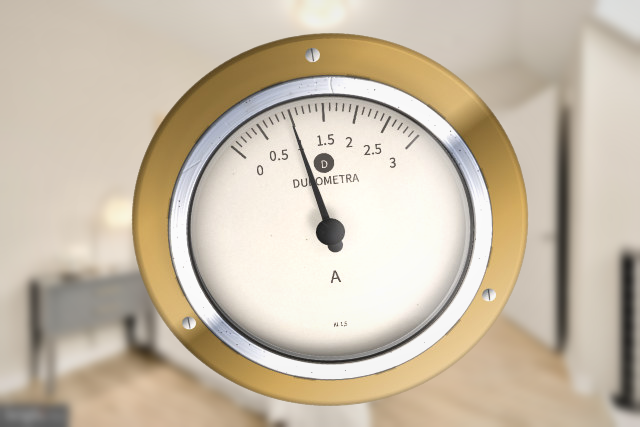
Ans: **1** A
